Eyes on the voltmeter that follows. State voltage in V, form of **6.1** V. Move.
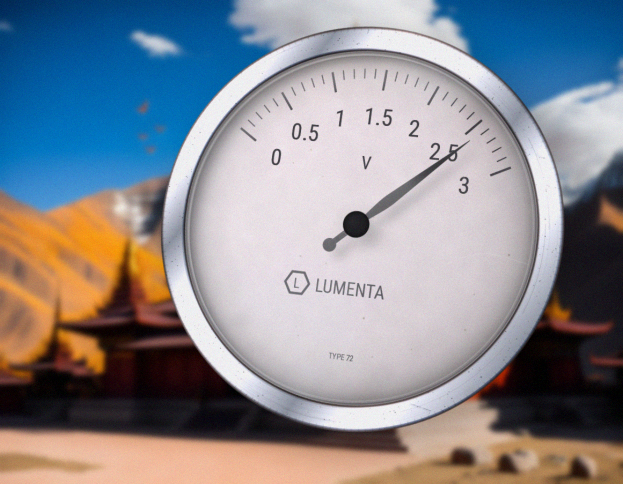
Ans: **2.6** V
